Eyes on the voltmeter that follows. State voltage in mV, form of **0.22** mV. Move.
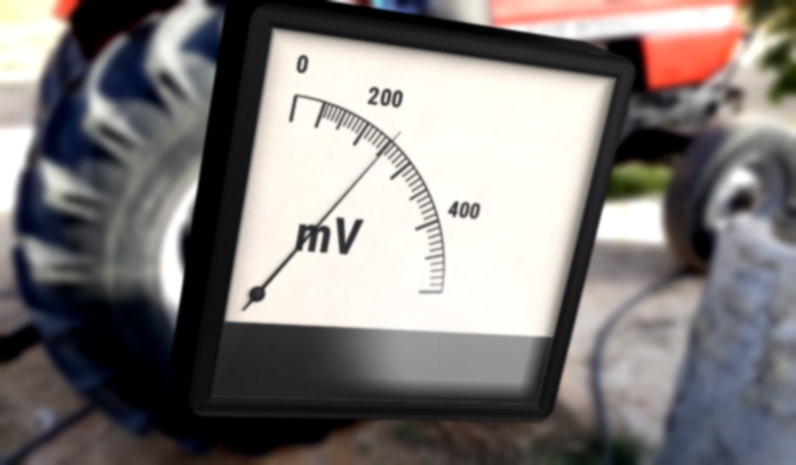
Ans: **250** mV
